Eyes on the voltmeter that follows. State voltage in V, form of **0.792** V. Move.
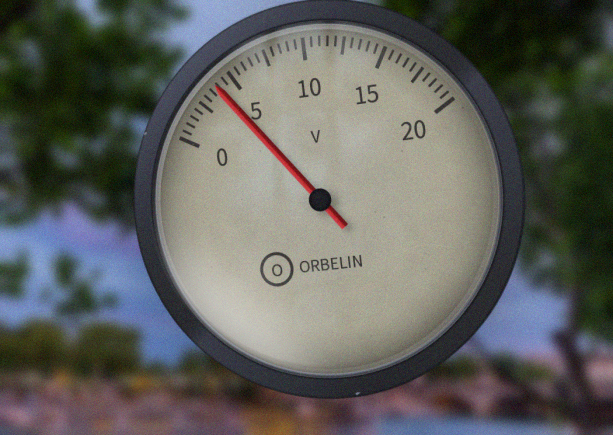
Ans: **4** V
